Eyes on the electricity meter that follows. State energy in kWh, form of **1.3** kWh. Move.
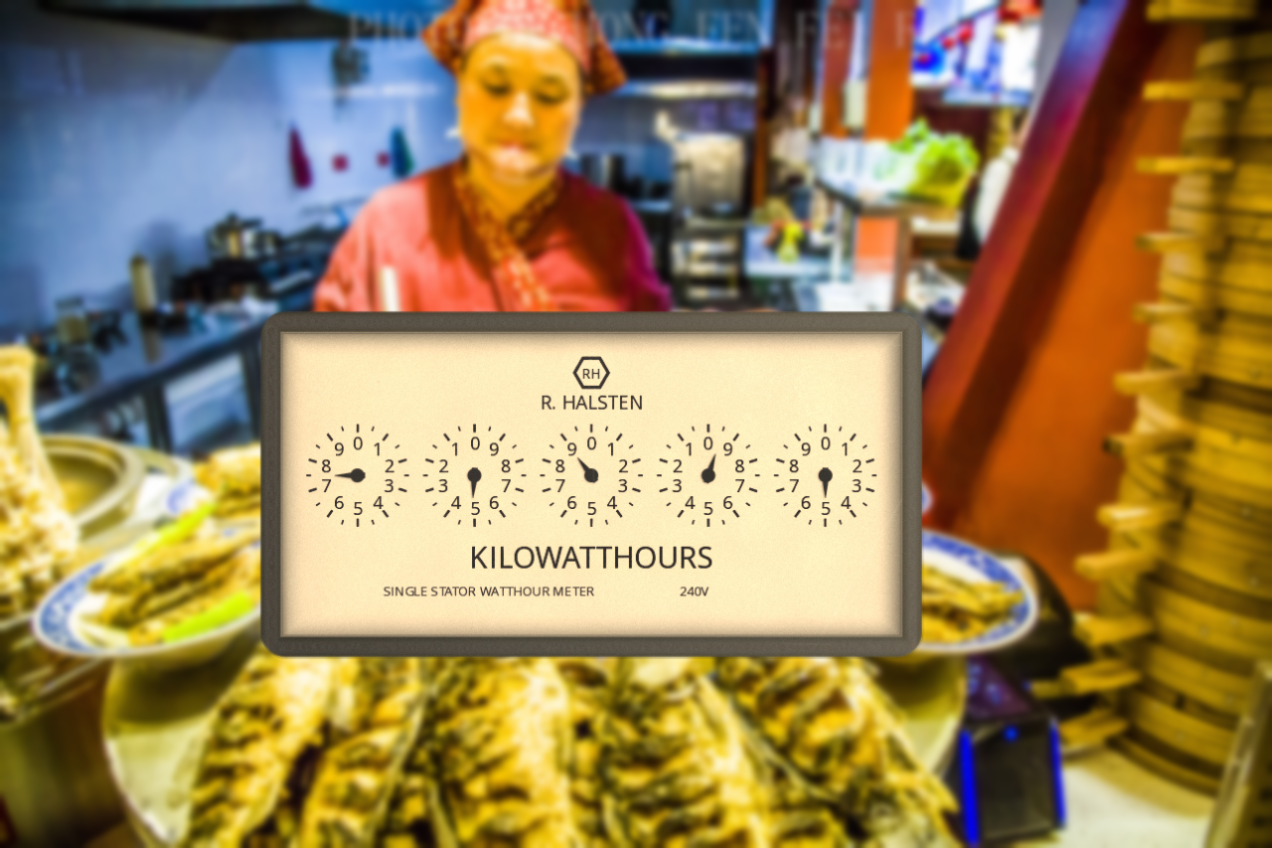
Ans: **74895** kWh
